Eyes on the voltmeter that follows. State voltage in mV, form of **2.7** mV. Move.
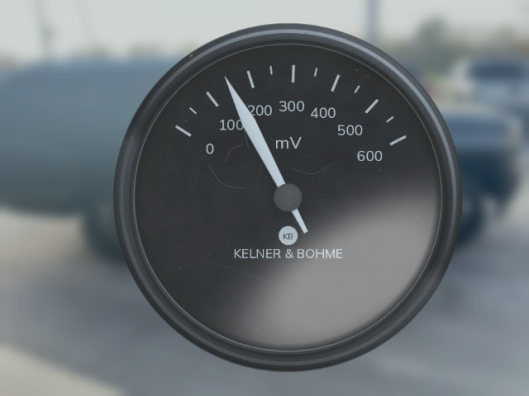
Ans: **150** mV
